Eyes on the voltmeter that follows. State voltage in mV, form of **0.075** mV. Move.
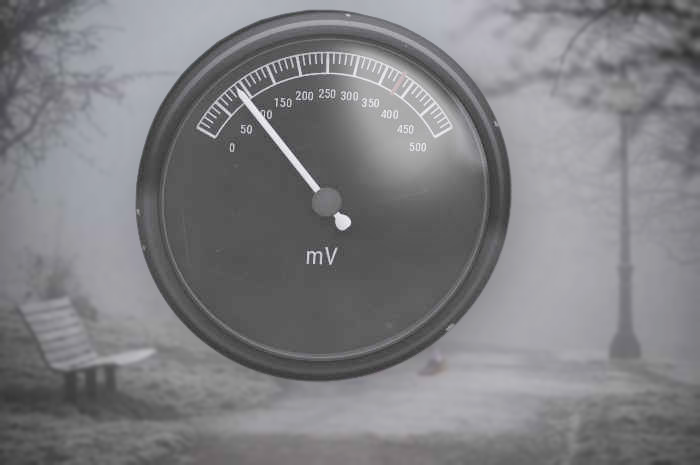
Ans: **90** mV
